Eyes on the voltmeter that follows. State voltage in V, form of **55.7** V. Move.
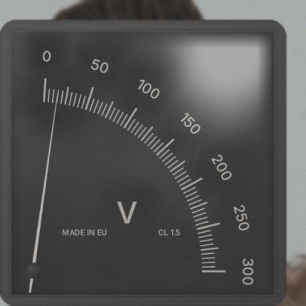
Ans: **15** V
